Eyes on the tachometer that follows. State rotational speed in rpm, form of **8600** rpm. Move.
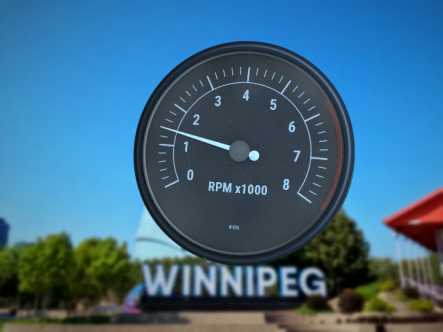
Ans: **1400** rpm
